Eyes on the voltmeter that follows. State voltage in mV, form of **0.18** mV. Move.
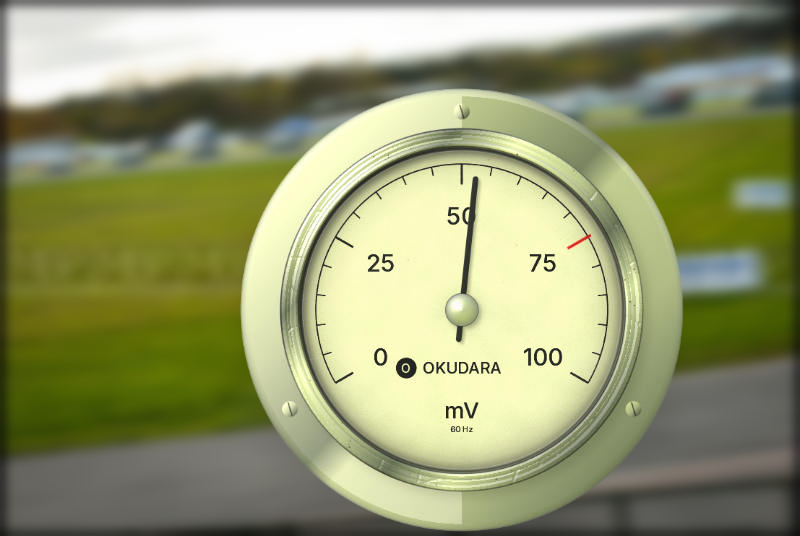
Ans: **52.5** mV
